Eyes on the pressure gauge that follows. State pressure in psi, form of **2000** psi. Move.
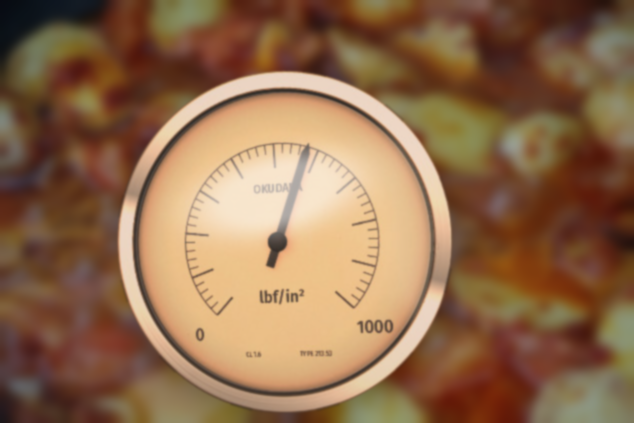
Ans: **580** psi
